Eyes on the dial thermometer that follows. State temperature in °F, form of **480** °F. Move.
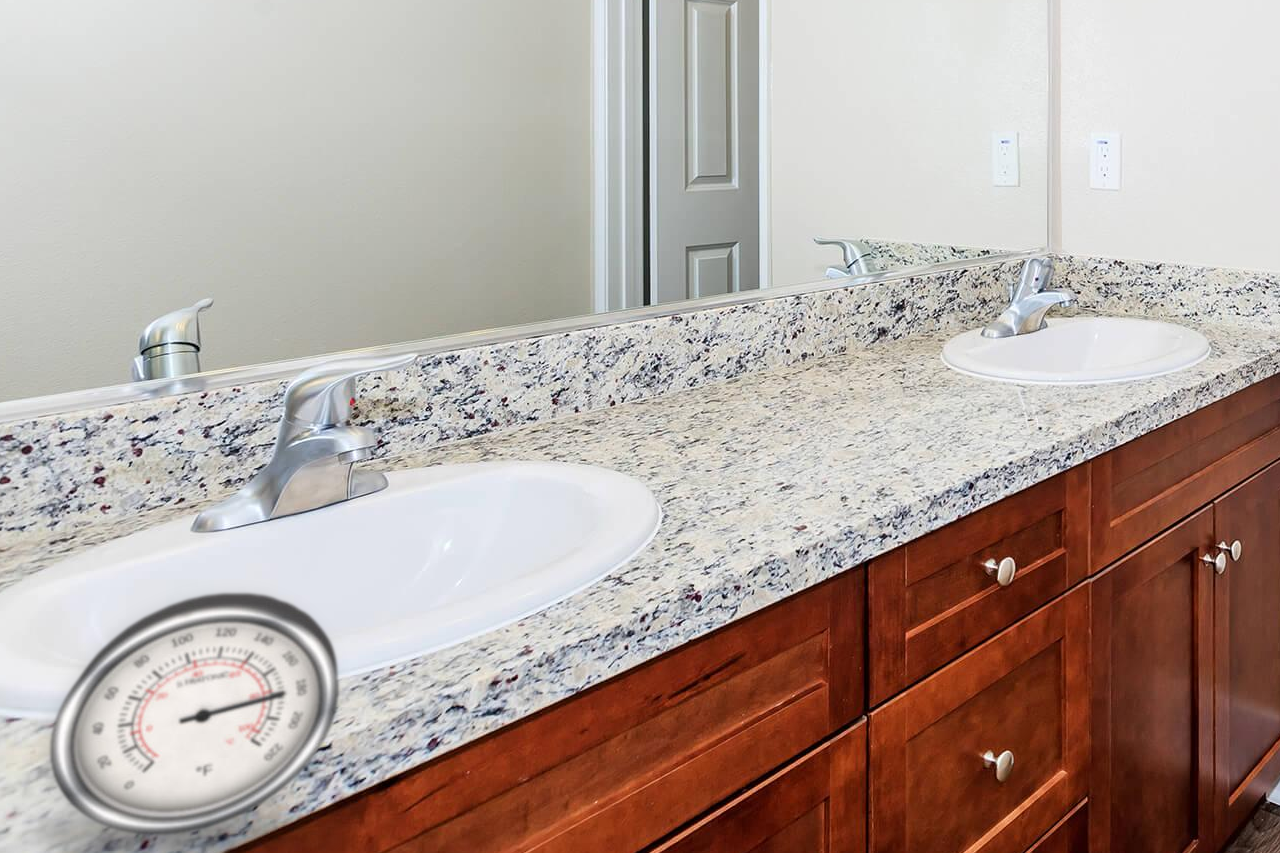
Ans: **180** °F
